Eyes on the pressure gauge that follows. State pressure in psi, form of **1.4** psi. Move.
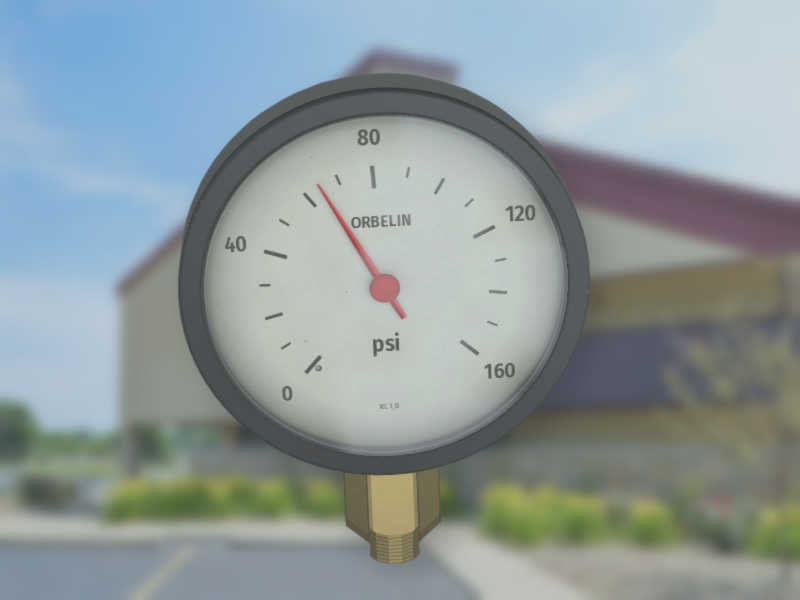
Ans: **65** psi
